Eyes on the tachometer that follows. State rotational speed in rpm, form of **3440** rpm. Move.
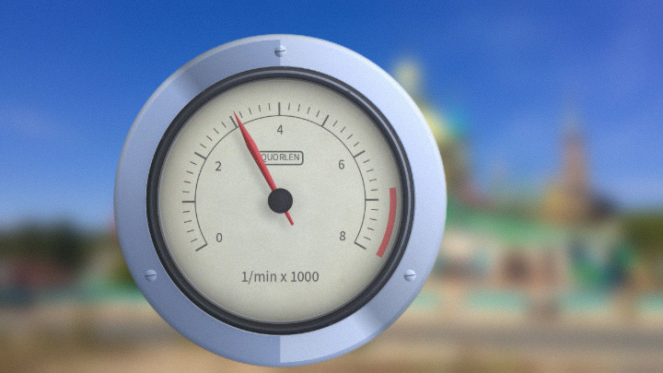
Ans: **3100** rpm
